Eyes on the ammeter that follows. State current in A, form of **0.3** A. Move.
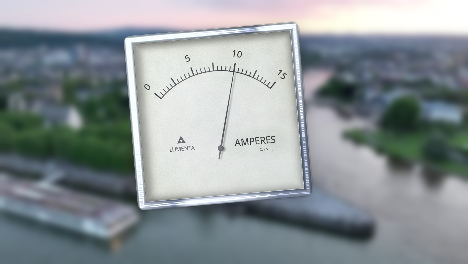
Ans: **10** A
